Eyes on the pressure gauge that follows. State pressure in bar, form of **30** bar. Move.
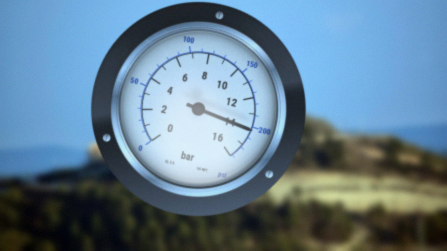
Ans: **14** bar
